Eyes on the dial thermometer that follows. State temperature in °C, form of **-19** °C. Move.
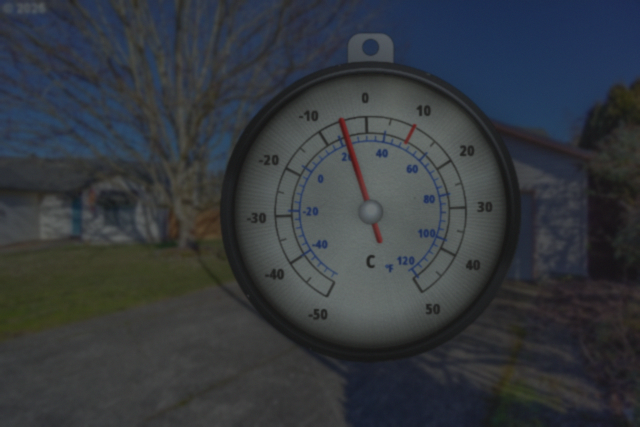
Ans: **-5** °C
